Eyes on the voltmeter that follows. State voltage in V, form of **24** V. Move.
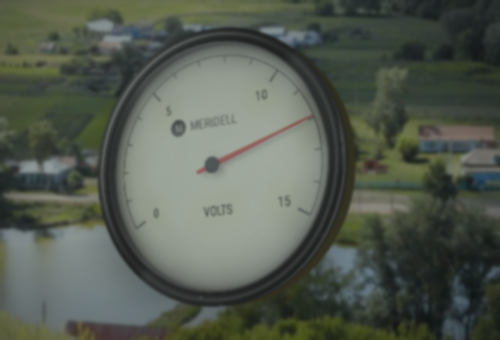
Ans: **12** V
